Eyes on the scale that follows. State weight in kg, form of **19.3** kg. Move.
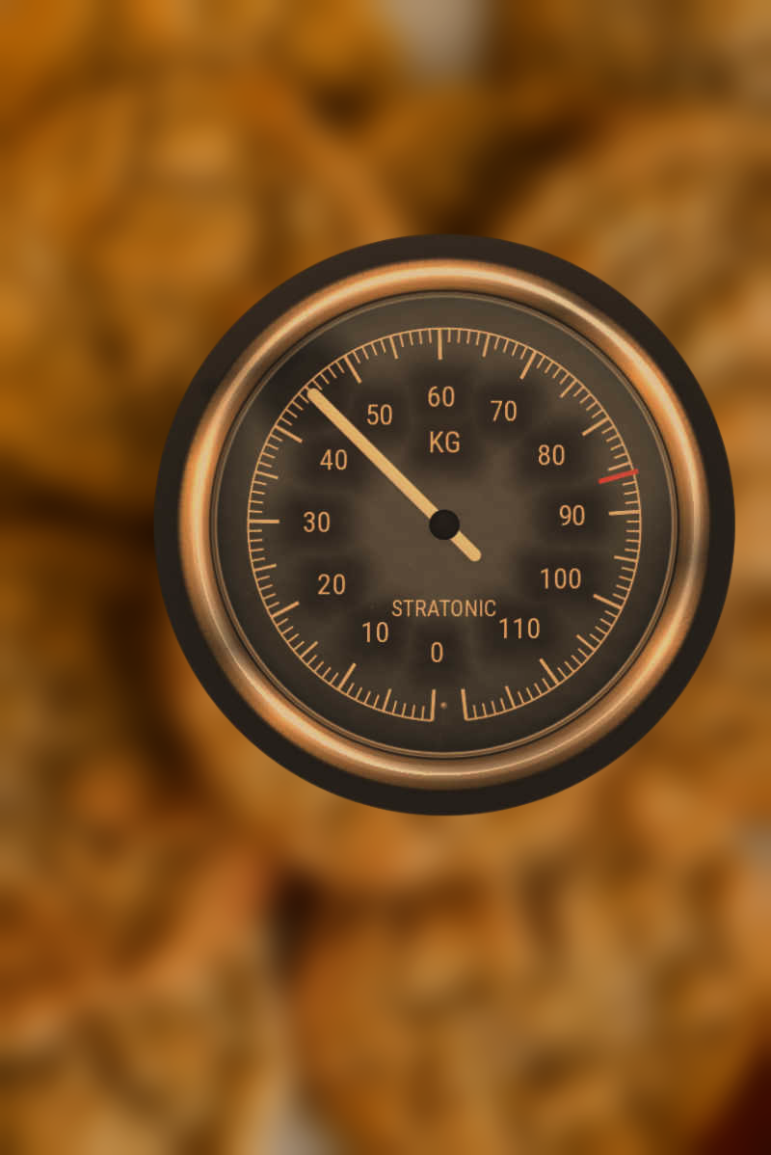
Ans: **45** kg
